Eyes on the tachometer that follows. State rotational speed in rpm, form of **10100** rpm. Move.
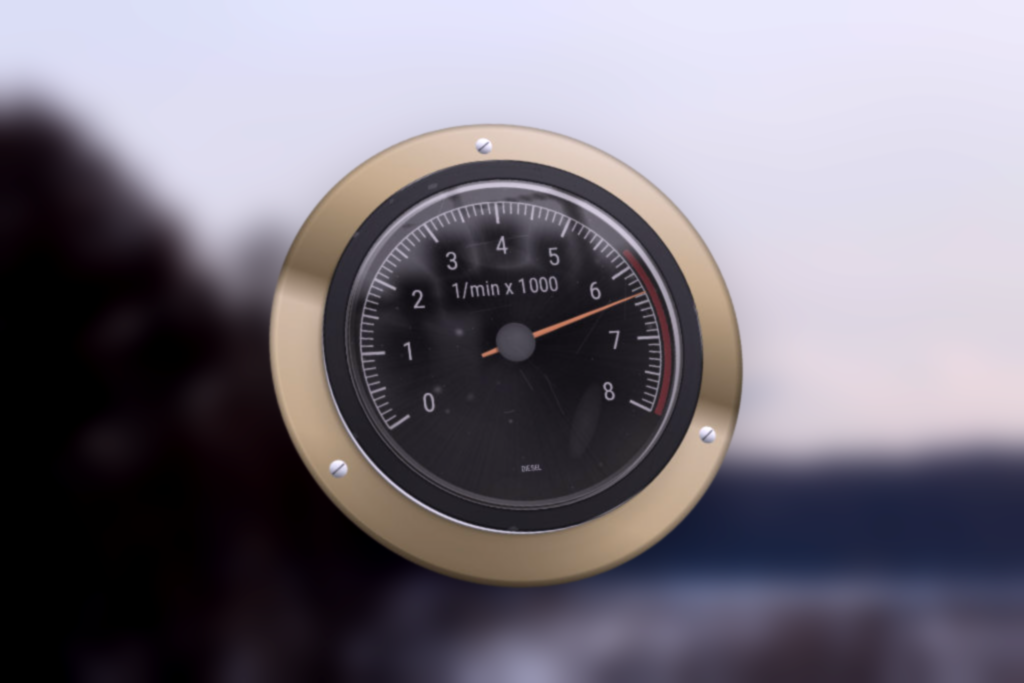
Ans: **6400** rpm
